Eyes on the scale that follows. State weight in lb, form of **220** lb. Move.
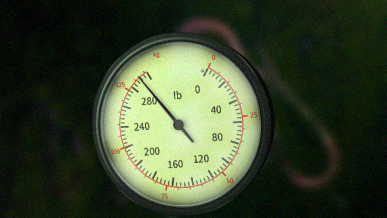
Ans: **292** lb
